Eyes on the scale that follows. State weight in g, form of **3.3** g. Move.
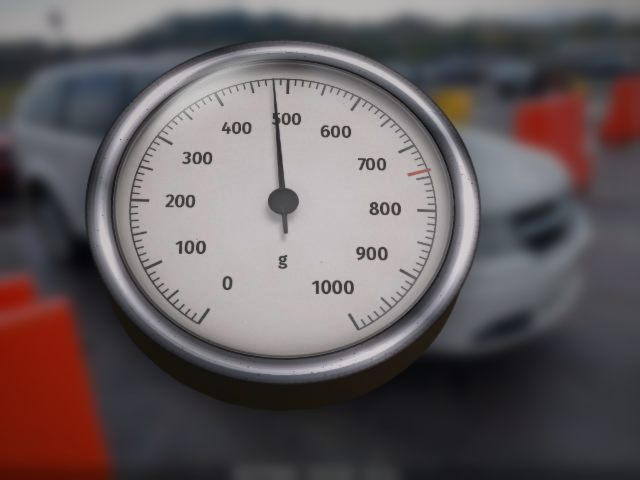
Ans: **480** g
